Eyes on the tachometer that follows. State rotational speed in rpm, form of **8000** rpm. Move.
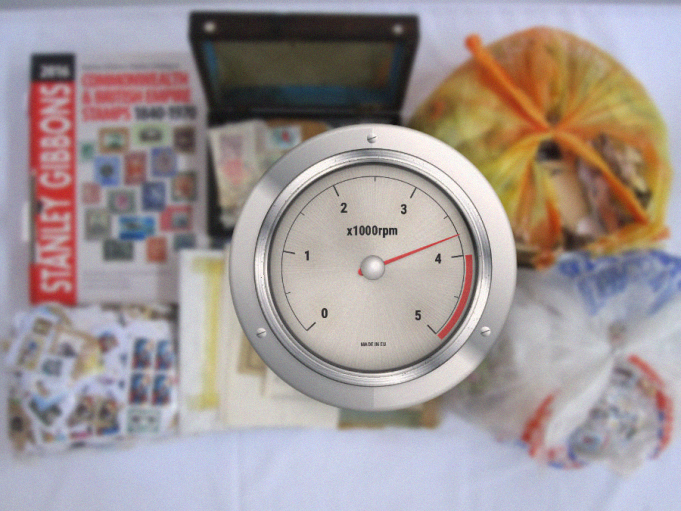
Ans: **3750** rpm
